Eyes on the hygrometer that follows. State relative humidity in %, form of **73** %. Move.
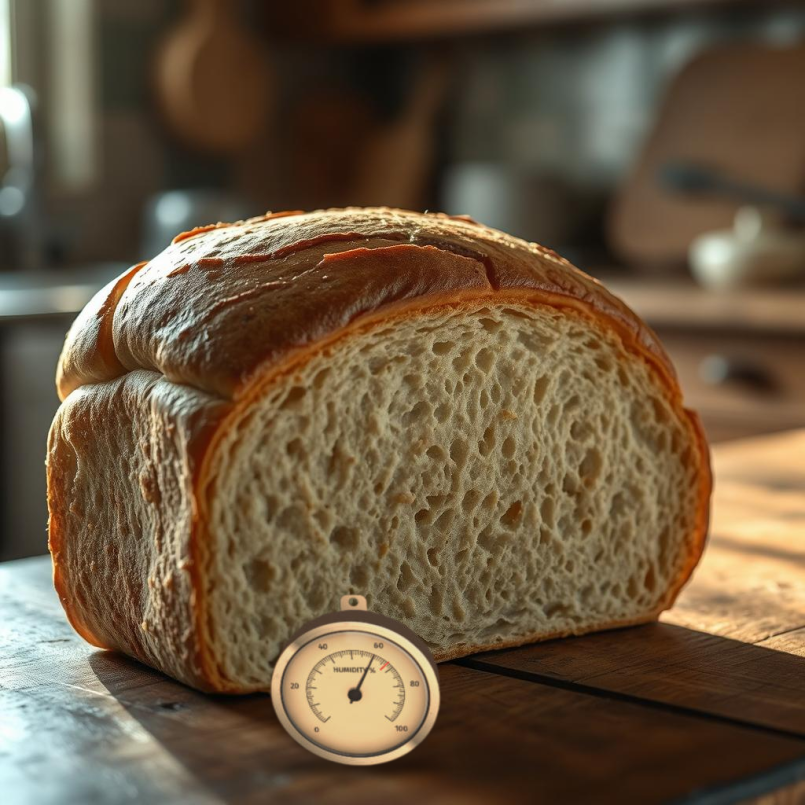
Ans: **60** %
